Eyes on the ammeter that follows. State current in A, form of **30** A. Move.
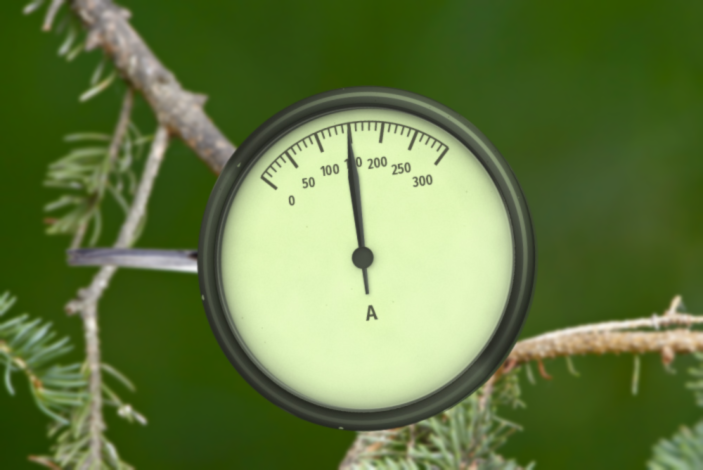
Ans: **150** A
